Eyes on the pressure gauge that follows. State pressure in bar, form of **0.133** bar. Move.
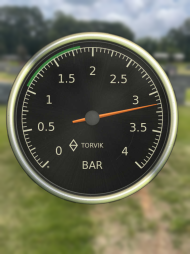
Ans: **3.15** bar
